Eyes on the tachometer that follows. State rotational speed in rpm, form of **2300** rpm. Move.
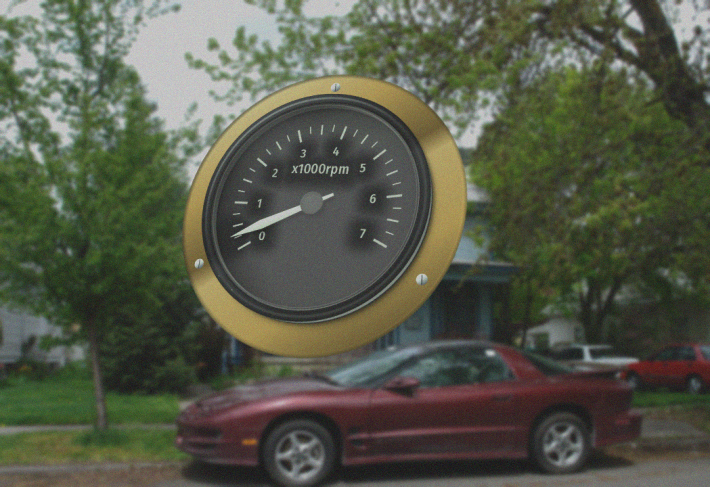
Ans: **250** rpm
